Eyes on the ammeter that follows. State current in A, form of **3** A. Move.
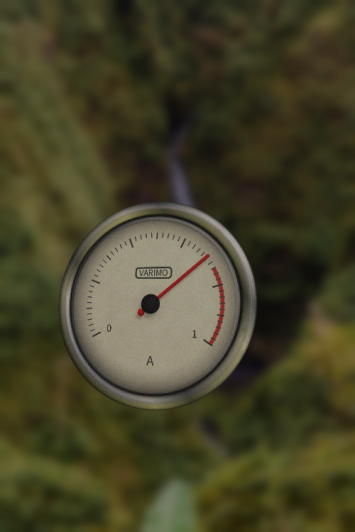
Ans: **0.7** A
